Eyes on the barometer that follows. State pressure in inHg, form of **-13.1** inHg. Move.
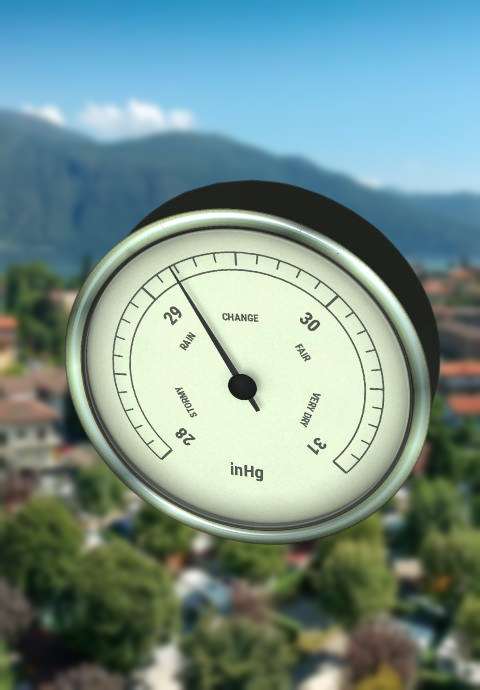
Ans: **29.2** inHg
